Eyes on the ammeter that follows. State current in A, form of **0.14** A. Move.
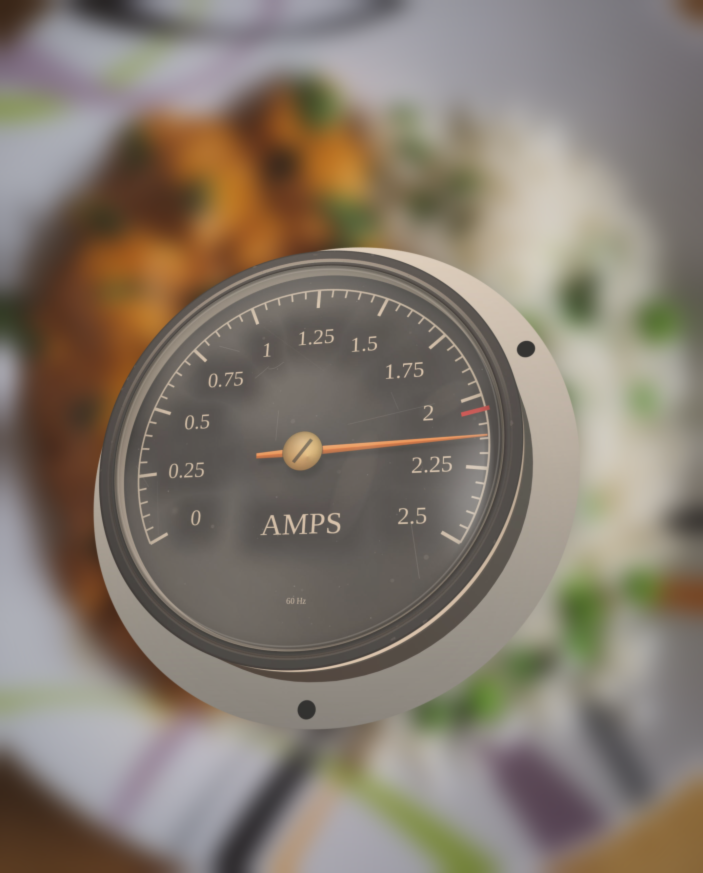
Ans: **2.15** A
